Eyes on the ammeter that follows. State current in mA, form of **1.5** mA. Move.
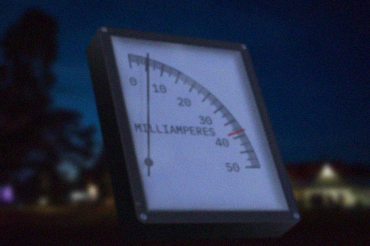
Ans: **5** mA
